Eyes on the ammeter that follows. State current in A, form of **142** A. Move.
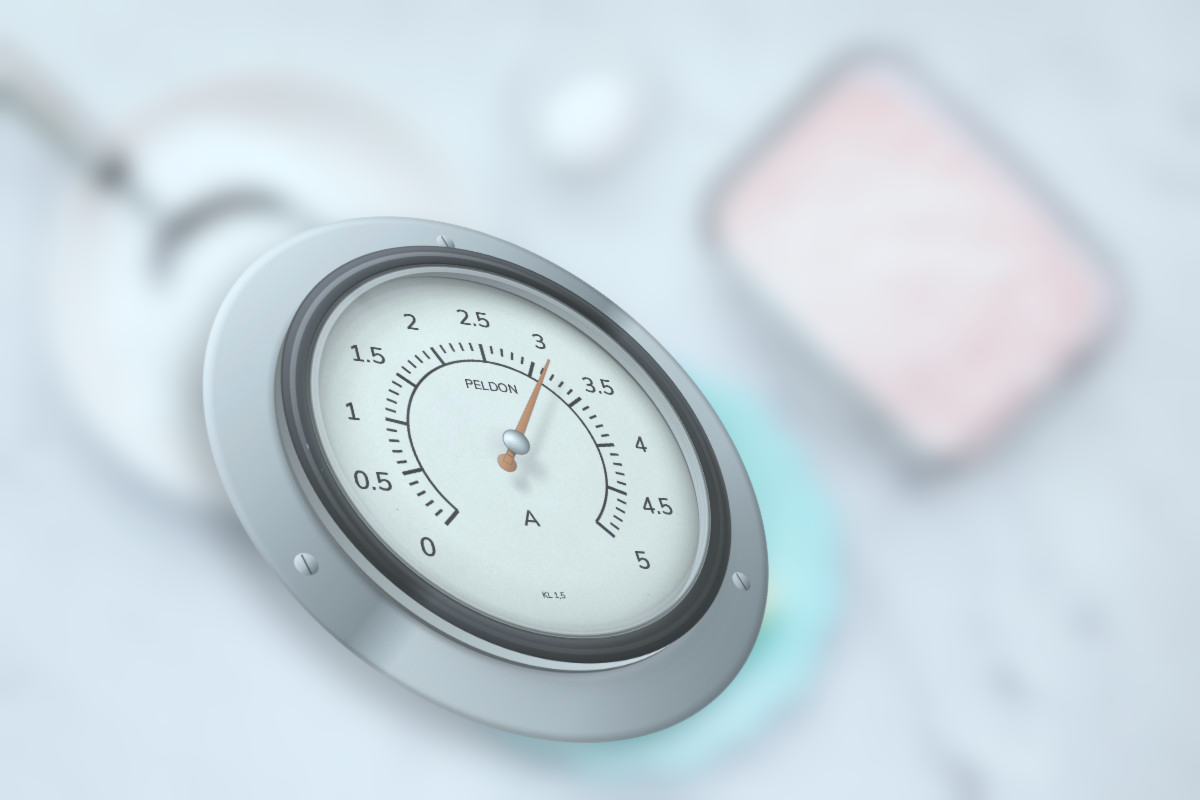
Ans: **3.1** A
